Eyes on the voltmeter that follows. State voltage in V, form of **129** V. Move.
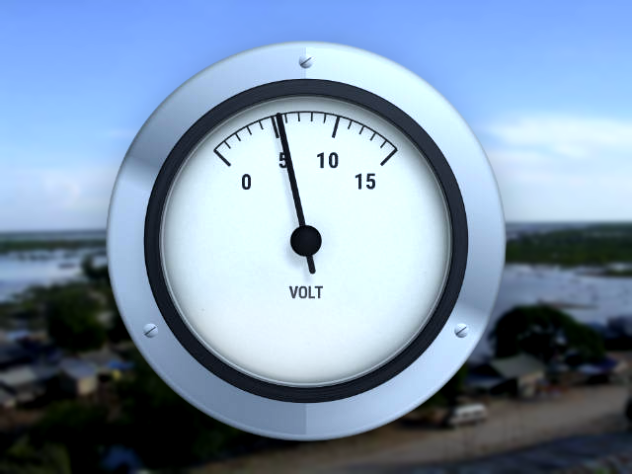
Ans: **5.5** V
